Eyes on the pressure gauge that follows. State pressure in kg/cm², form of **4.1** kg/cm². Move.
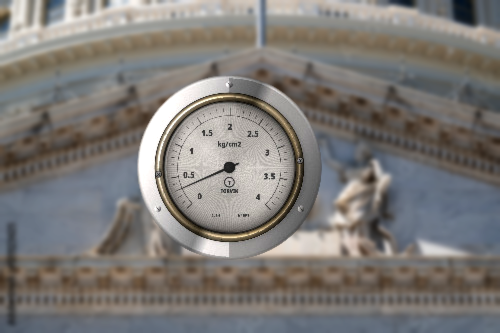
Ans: **0.3** kg/cm²
